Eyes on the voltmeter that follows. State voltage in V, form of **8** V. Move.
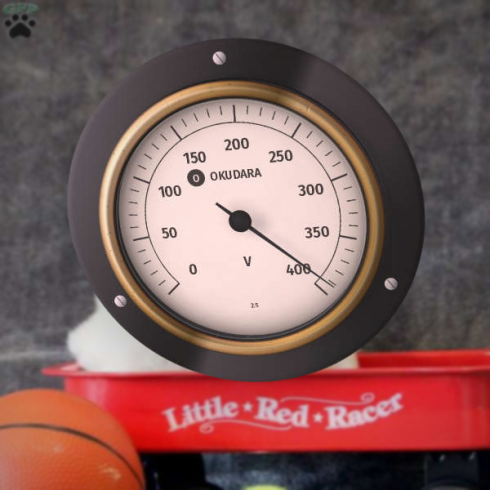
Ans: **390** V
